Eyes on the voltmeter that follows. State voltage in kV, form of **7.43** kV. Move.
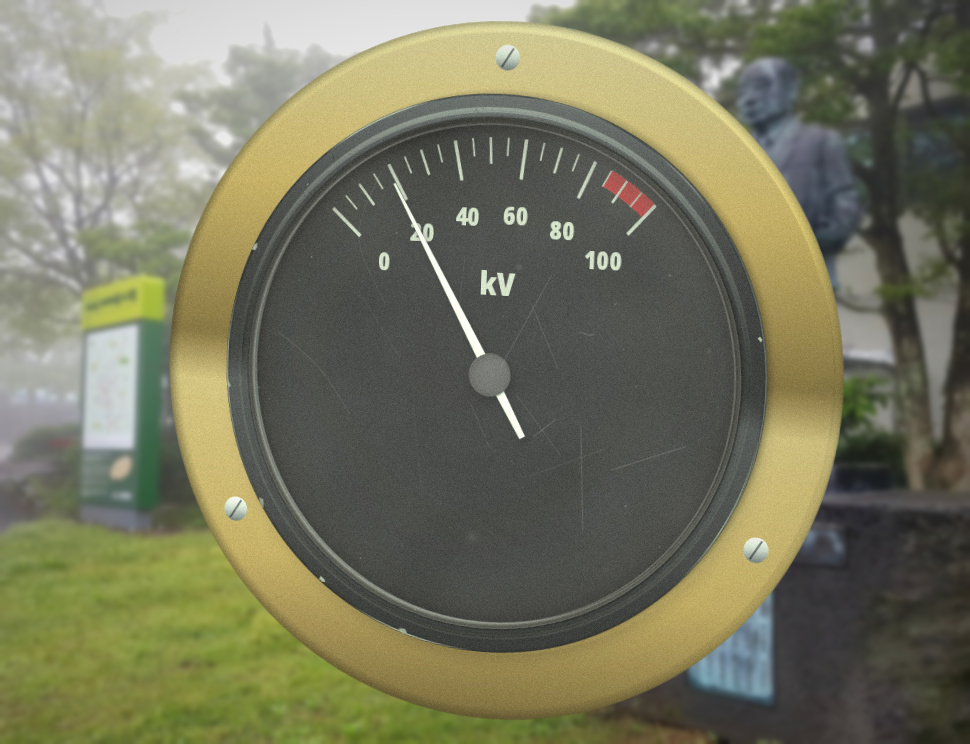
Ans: **20** kV
